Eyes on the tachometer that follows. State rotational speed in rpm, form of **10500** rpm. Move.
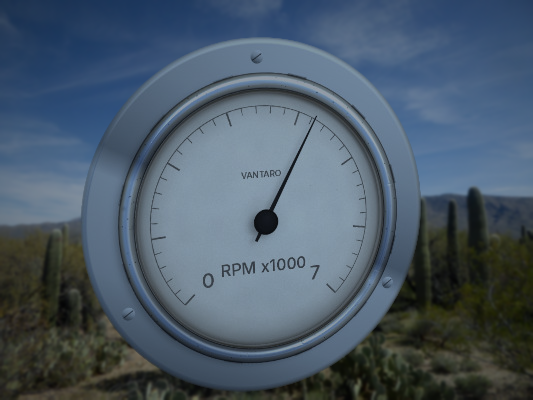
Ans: **4200** rpm
